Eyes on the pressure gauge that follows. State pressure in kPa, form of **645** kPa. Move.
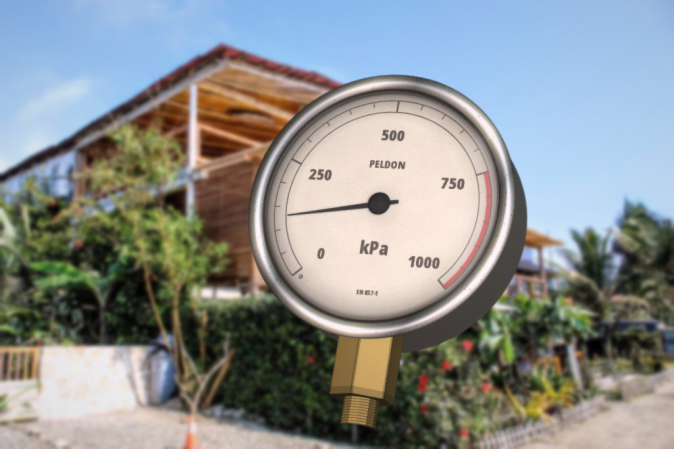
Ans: **125** kPa
